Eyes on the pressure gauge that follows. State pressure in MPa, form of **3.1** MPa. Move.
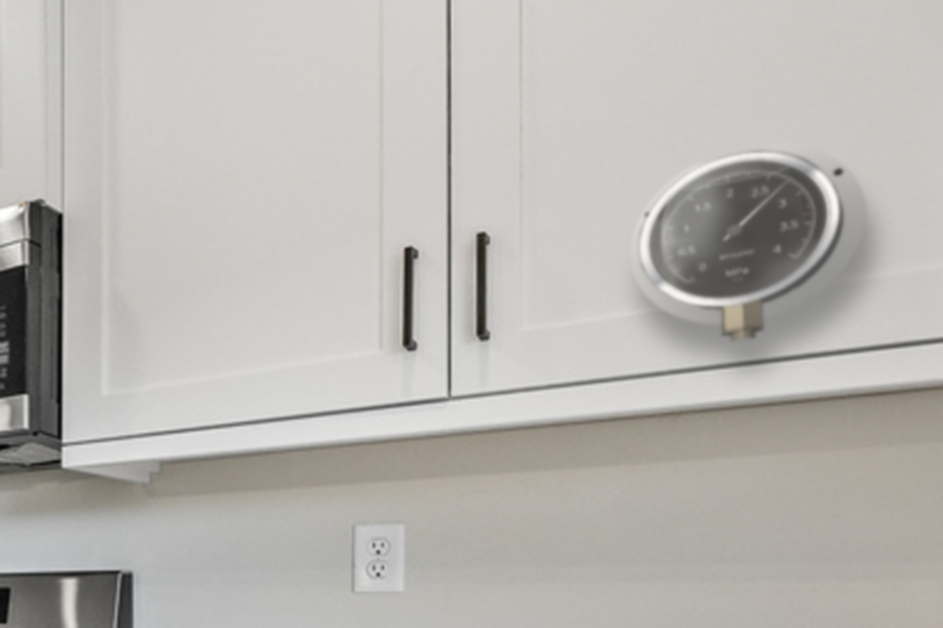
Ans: **2.75** MPa
